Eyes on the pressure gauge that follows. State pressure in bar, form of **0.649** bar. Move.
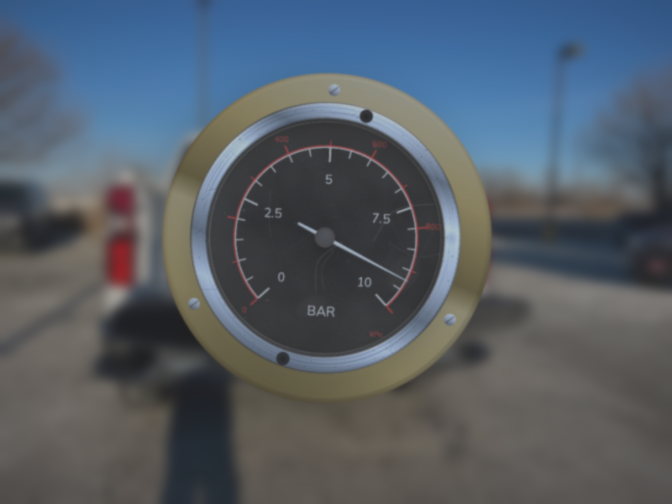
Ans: **9.25** bar
